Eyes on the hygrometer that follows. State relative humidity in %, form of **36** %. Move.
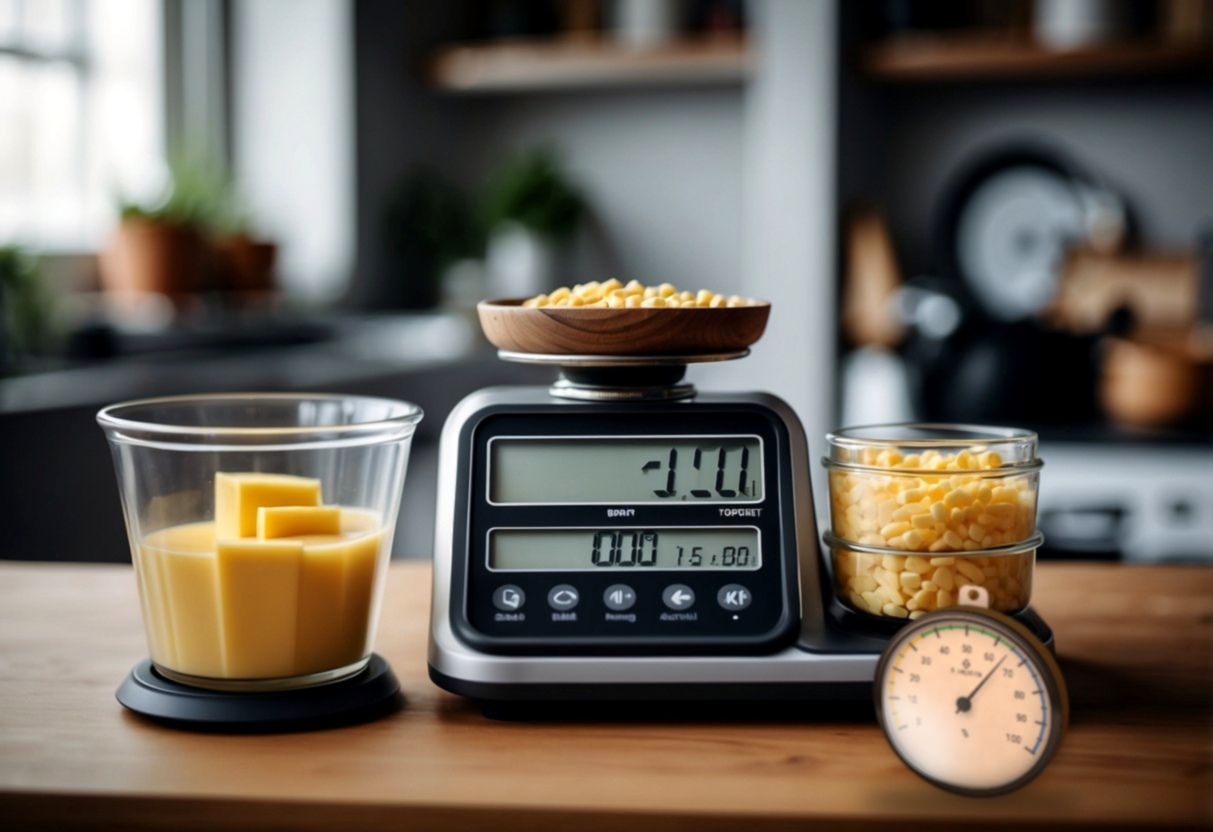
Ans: **65** %
